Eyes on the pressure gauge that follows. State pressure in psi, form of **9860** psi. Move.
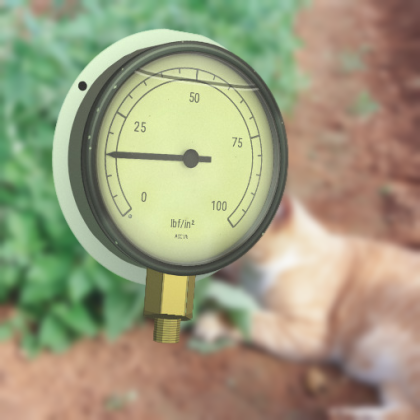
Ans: **15** psi
